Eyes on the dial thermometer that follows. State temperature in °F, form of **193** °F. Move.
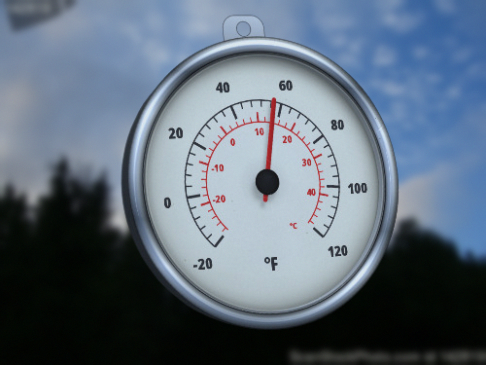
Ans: **56** °F
